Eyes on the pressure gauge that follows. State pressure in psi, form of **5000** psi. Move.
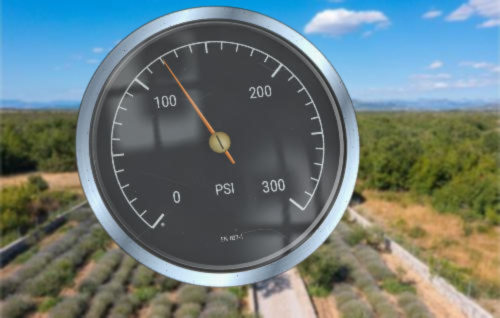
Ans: **120** psi
